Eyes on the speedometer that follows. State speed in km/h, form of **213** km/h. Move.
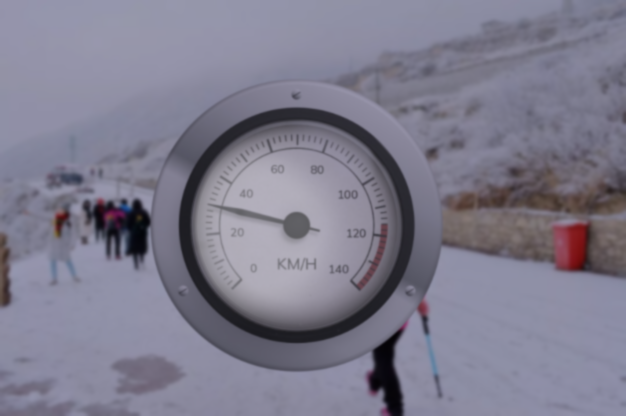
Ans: **30** km/h
